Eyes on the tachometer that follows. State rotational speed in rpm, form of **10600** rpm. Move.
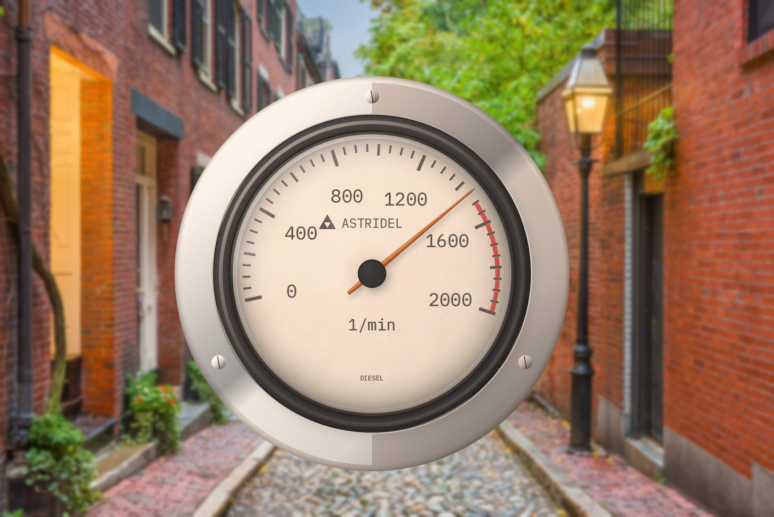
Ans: **1450** rpm
